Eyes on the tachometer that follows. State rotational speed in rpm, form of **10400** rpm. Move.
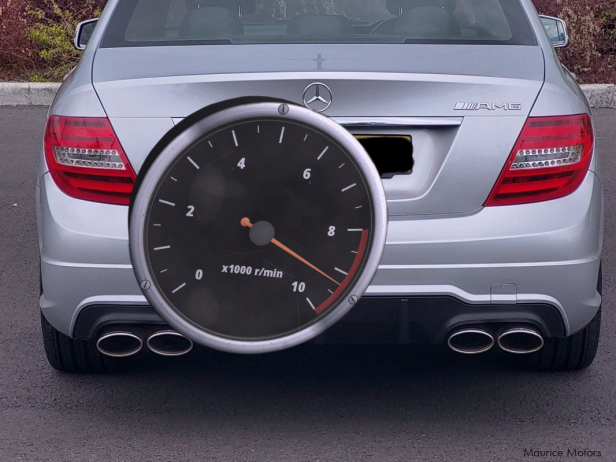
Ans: **9250** rpm
